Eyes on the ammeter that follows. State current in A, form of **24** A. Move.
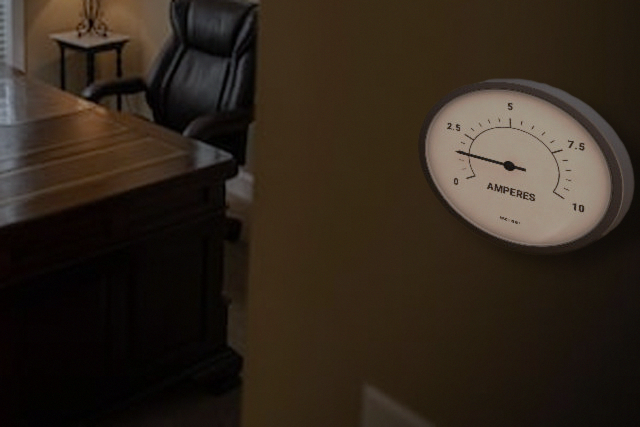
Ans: **1.5** A
